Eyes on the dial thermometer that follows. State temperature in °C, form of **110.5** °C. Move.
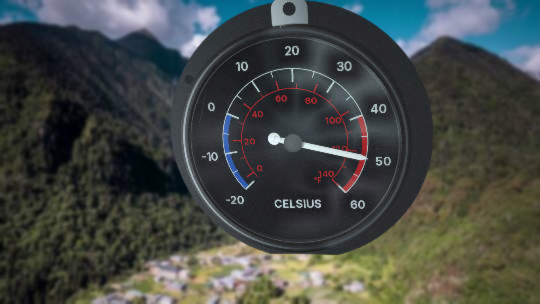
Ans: **50** °C
